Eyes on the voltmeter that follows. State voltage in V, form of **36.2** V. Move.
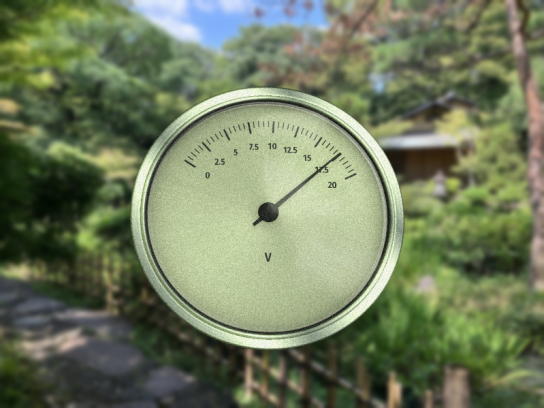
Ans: **17.5** V
